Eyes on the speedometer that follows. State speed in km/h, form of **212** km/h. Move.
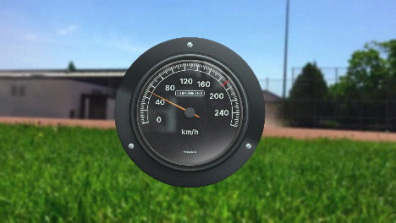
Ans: **50** km/h
